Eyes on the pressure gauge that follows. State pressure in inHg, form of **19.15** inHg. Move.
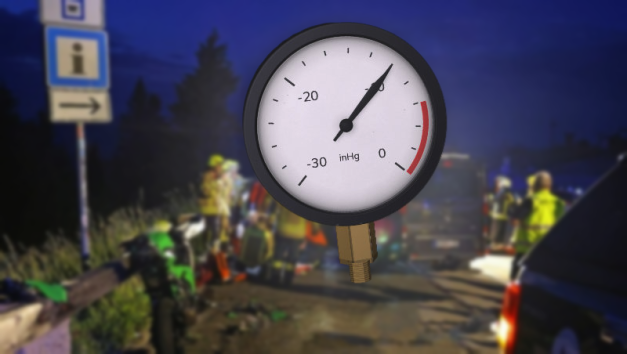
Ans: **-10** inHg
